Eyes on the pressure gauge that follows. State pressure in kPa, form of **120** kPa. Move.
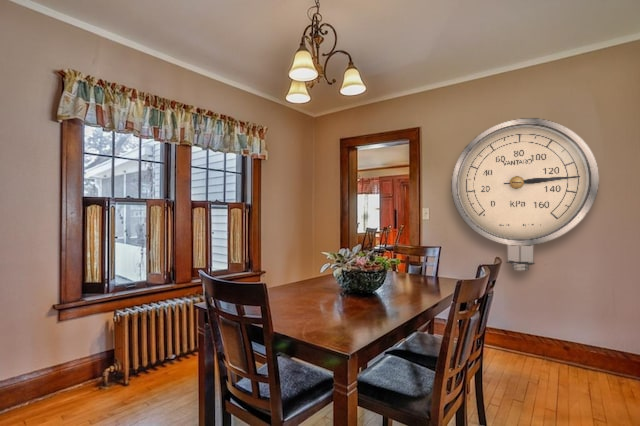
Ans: **130** kPa
